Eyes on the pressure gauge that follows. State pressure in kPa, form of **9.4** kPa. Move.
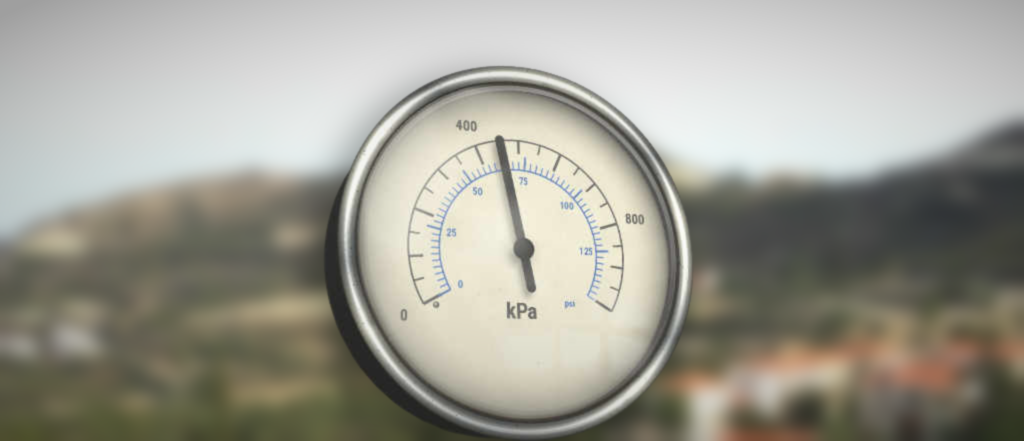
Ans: **450** kPa
